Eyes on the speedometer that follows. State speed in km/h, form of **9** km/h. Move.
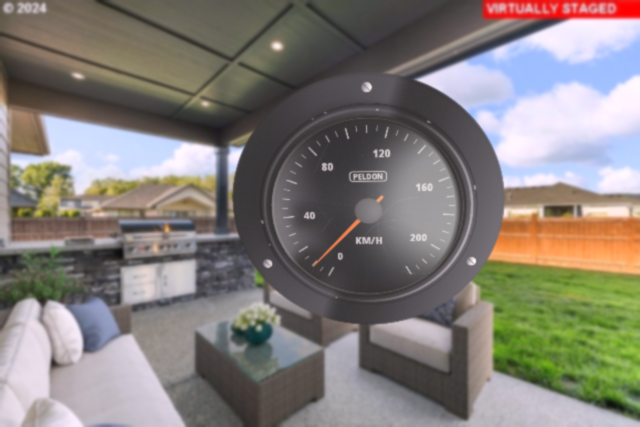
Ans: **10** km/h
